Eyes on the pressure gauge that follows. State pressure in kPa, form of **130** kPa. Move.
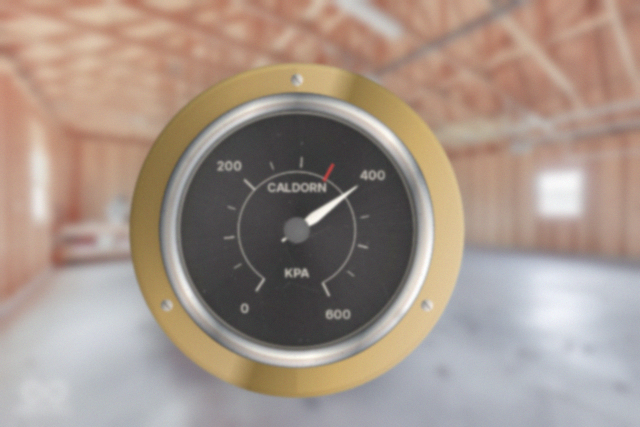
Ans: **400** kPa
